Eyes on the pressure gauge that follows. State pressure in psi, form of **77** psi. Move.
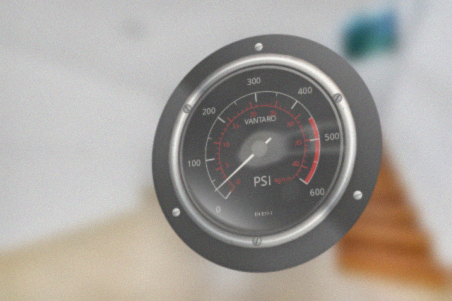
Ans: **25** psi
